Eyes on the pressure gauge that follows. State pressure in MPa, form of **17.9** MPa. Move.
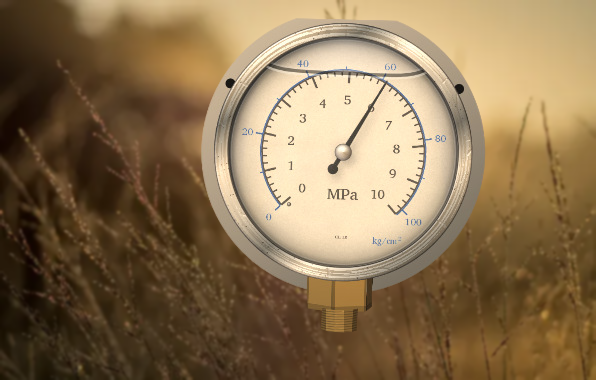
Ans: **6** MPa
